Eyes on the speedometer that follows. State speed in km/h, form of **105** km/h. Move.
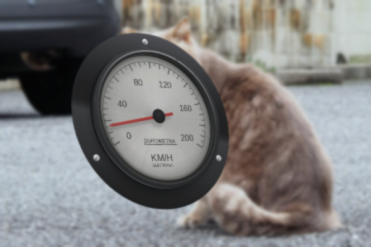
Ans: **15** km/h
